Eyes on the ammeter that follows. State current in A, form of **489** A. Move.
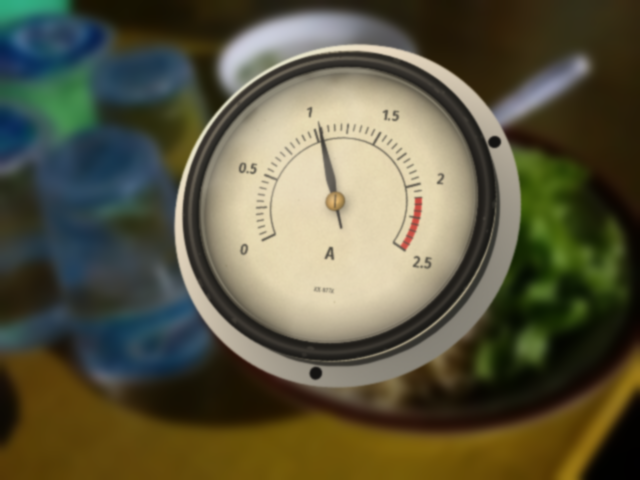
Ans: **1.05** A
